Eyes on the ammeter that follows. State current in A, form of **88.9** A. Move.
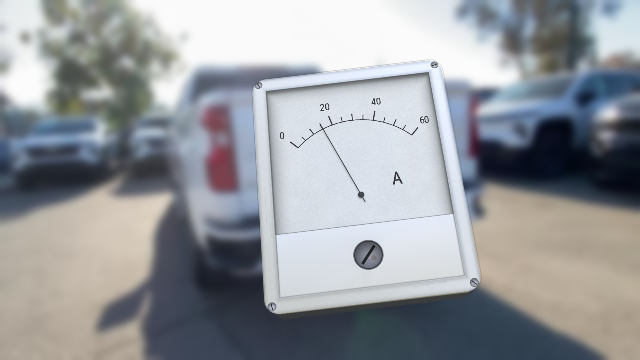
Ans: **15** A
